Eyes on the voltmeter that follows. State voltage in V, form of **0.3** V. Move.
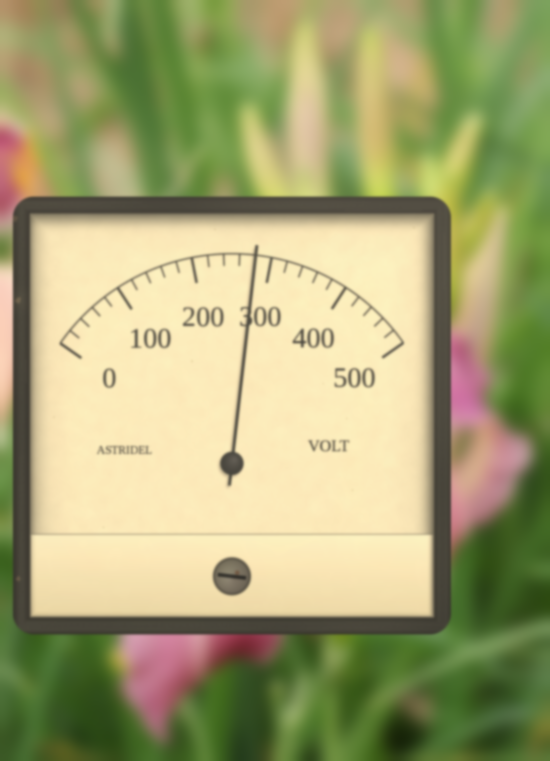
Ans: **280** V
